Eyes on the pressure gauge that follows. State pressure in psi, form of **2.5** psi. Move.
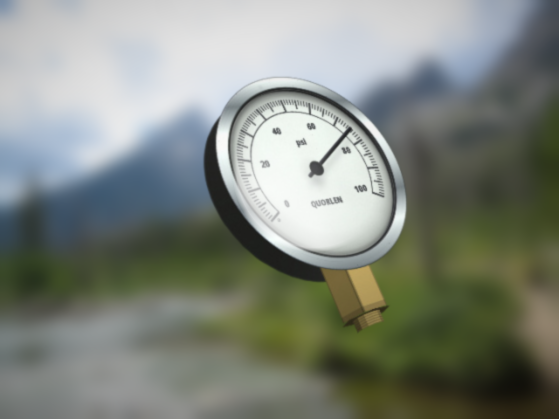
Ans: **75** psi
